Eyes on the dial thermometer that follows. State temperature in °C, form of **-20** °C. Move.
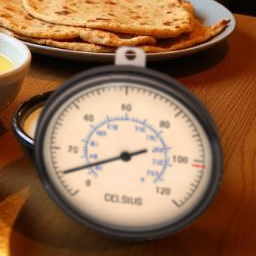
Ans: **10** °C
